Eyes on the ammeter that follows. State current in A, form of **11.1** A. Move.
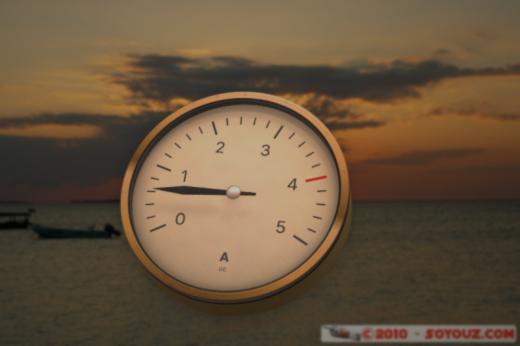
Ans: **0.6** A
